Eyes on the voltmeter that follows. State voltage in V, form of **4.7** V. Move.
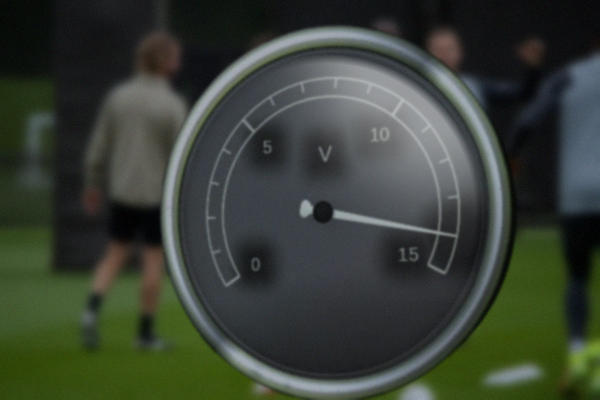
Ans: **14** V
